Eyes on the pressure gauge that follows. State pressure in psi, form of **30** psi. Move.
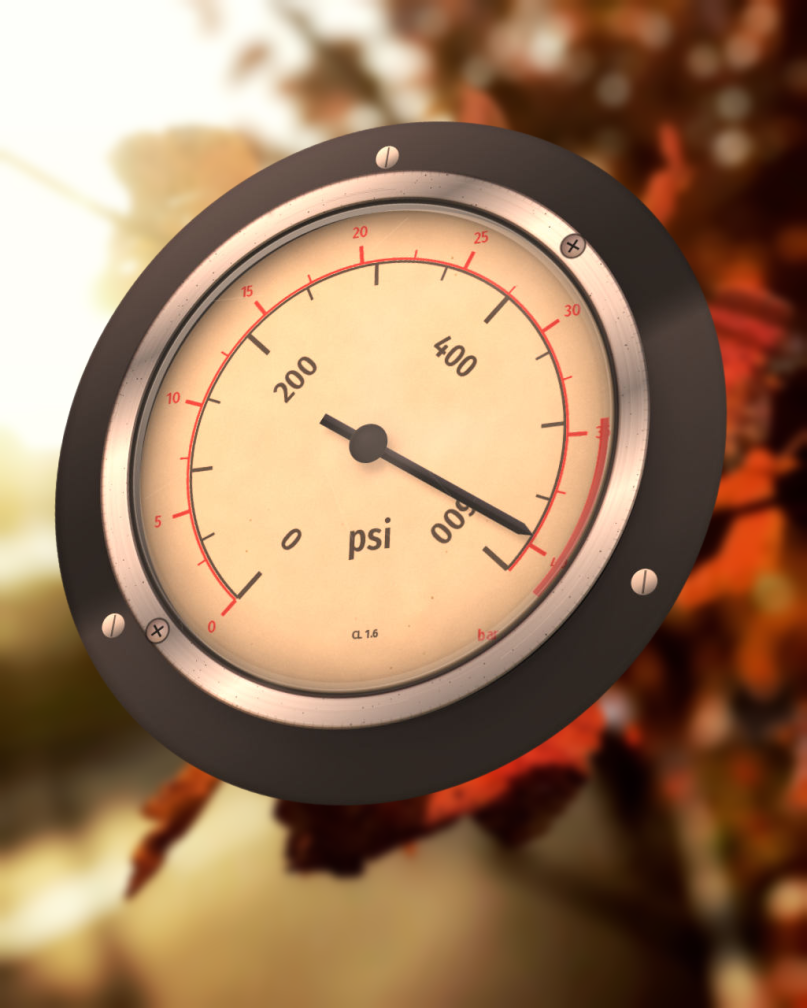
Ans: **575** psi
